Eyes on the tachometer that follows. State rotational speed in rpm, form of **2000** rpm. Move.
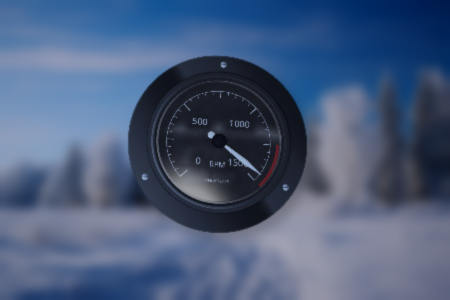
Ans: **1450** rpm
